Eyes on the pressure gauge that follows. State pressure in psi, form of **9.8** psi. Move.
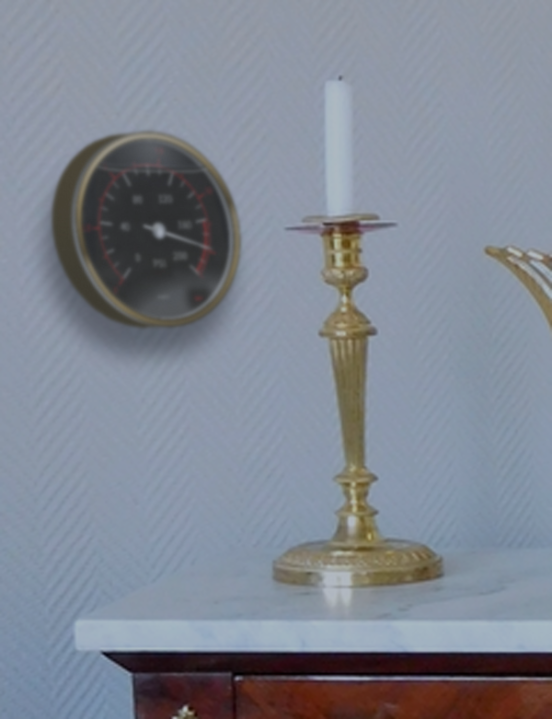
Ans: **180** psi
